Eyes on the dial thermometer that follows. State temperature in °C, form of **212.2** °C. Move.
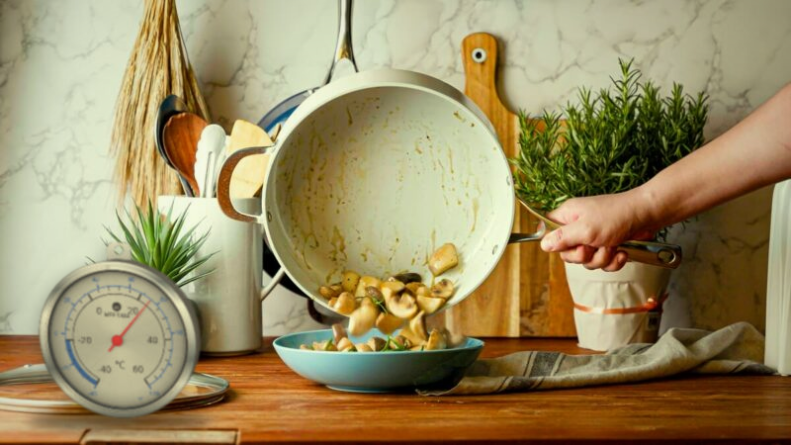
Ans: **24** °C
